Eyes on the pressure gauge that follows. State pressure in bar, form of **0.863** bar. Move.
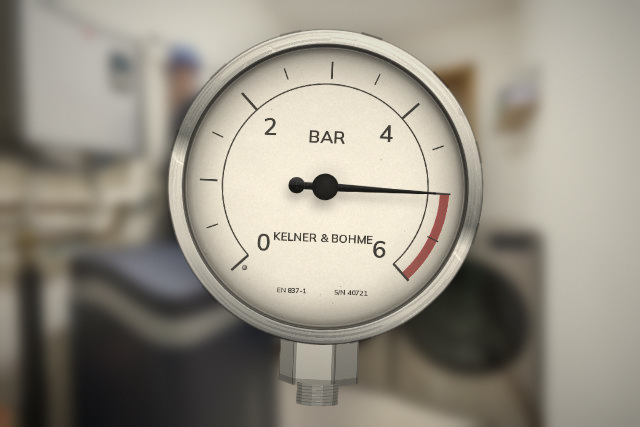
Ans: **5** bar
